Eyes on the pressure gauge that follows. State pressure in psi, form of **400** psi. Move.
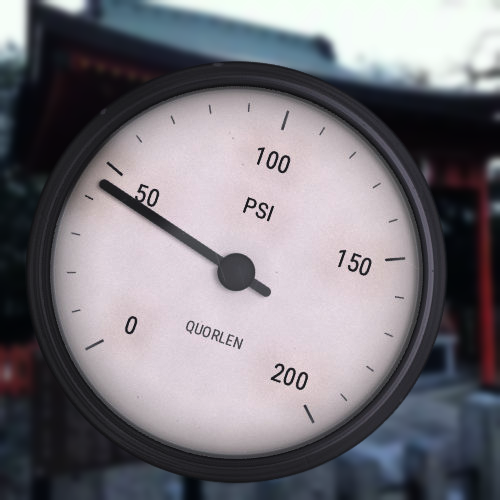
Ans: **45** psi
